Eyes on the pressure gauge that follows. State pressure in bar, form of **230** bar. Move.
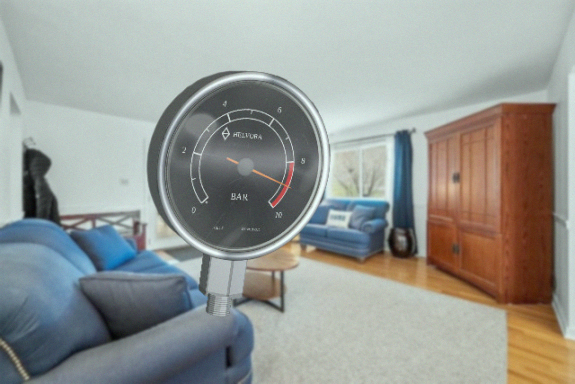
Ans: **9** bar
